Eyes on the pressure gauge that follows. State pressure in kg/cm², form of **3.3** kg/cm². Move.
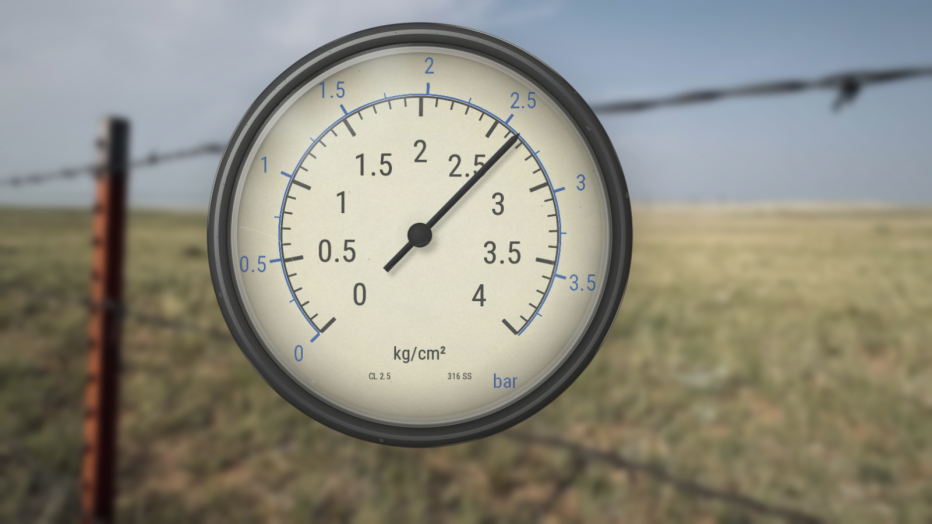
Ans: **2.65** kg/cm²
